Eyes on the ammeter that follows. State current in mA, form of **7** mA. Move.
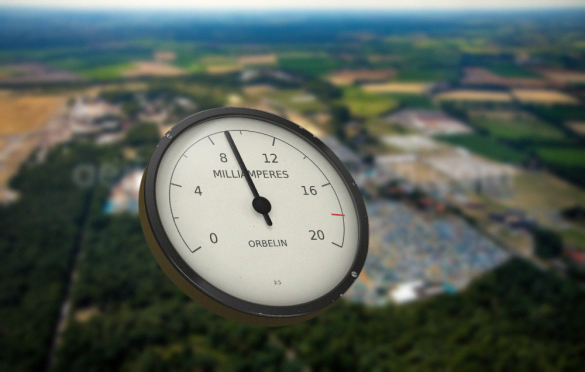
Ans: **9** mA
